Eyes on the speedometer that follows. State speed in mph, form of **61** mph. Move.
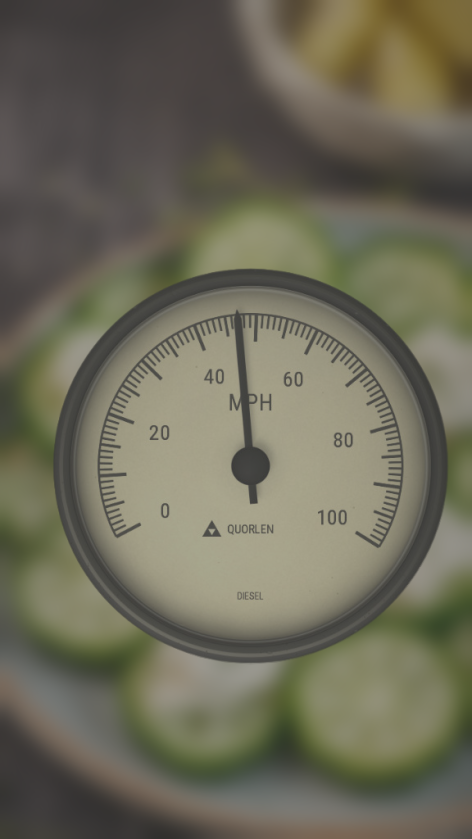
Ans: **47** mph
